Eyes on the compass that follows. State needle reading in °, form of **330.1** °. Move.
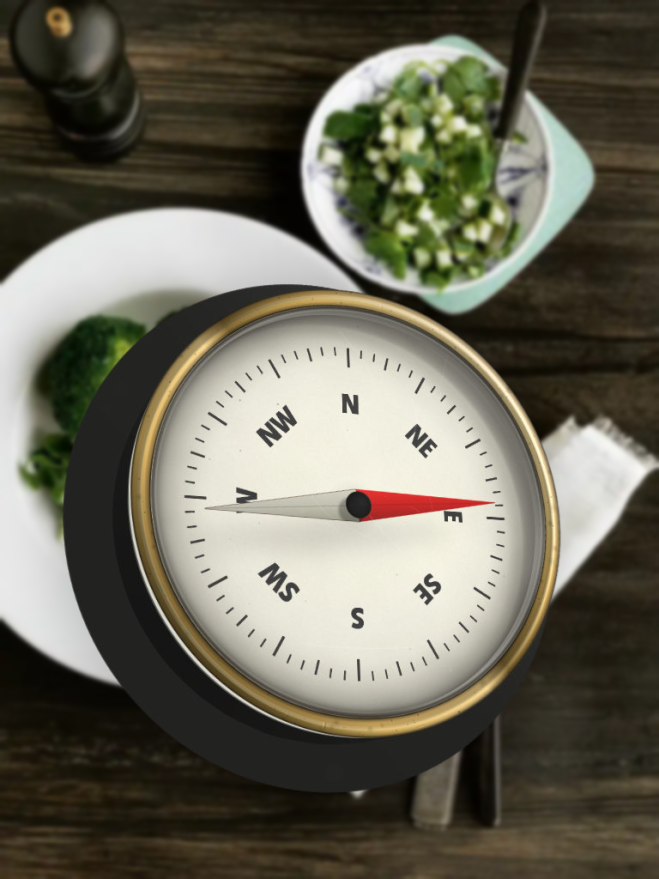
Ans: **85** °
